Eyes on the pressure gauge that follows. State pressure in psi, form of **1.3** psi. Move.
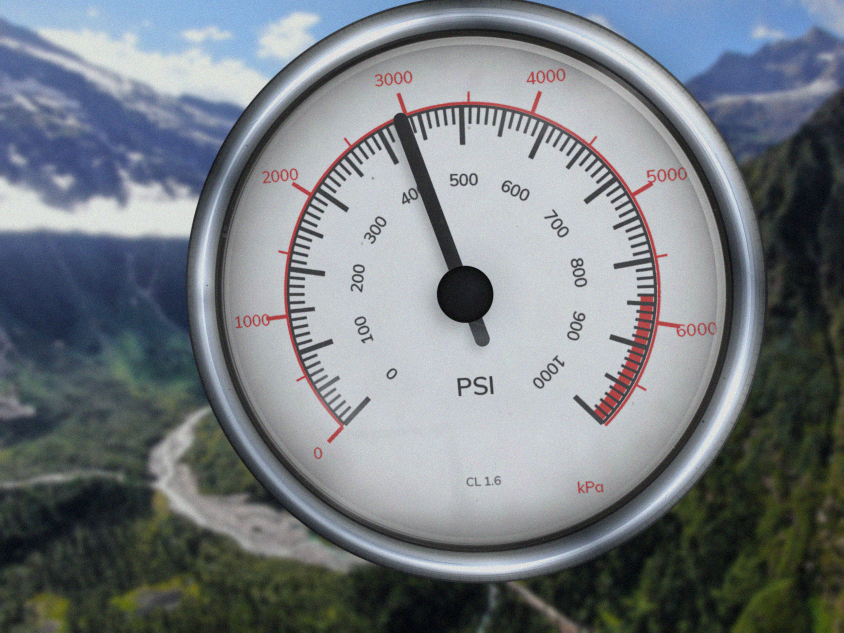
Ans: **430** psi
